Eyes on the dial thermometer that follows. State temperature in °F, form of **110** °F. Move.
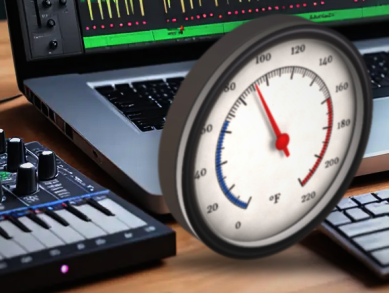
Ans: **90** °F
